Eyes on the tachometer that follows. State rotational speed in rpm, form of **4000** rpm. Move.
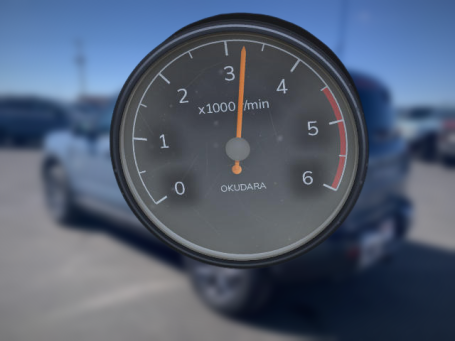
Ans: **3250** rpm
